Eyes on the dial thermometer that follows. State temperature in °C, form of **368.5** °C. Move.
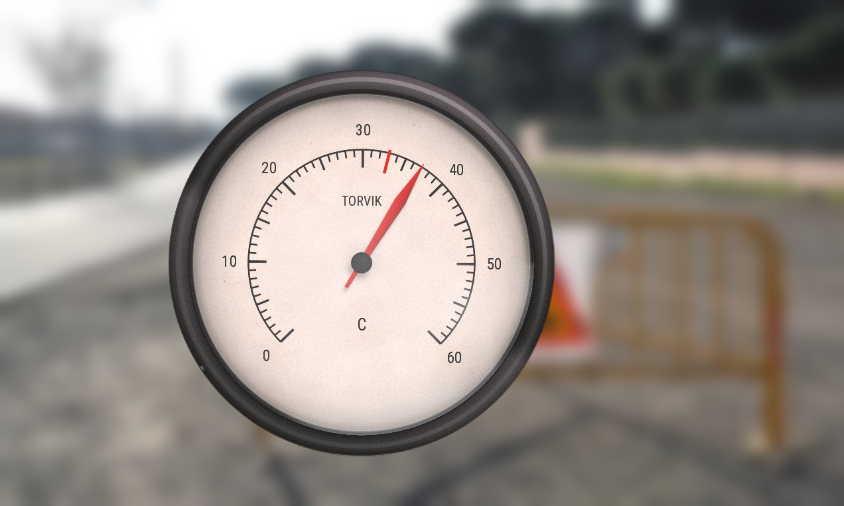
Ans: **37** °C
